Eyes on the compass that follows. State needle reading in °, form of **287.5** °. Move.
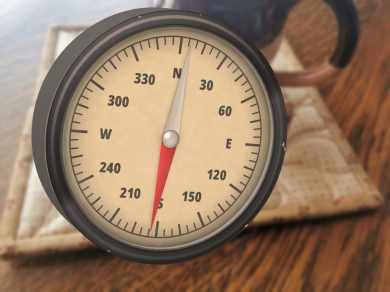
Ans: **185** °
